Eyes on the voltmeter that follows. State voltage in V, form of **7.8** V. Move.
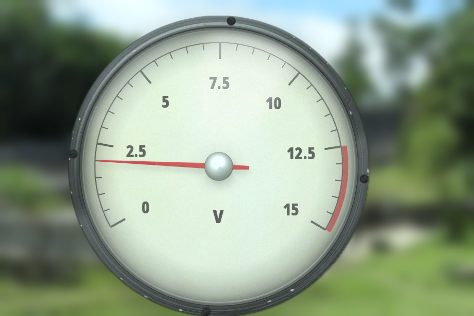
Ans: **2** V
